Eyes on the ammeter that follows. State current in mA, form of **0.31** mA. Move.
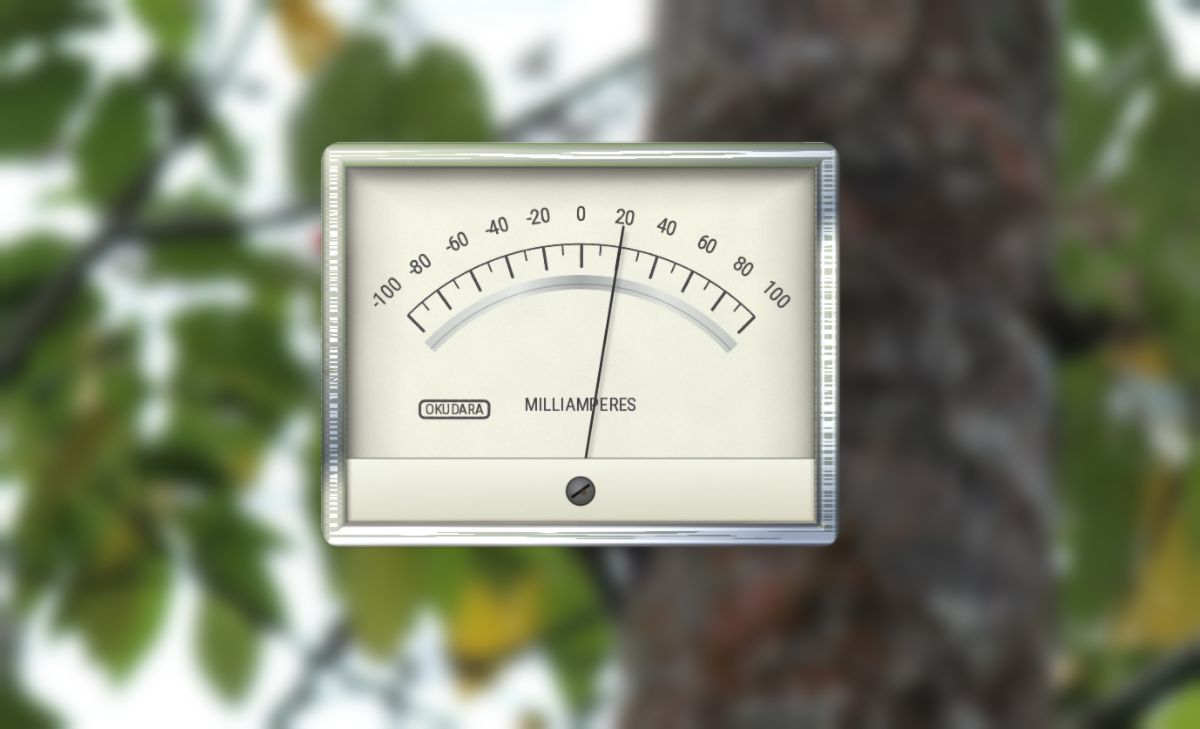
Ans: **20** mA
